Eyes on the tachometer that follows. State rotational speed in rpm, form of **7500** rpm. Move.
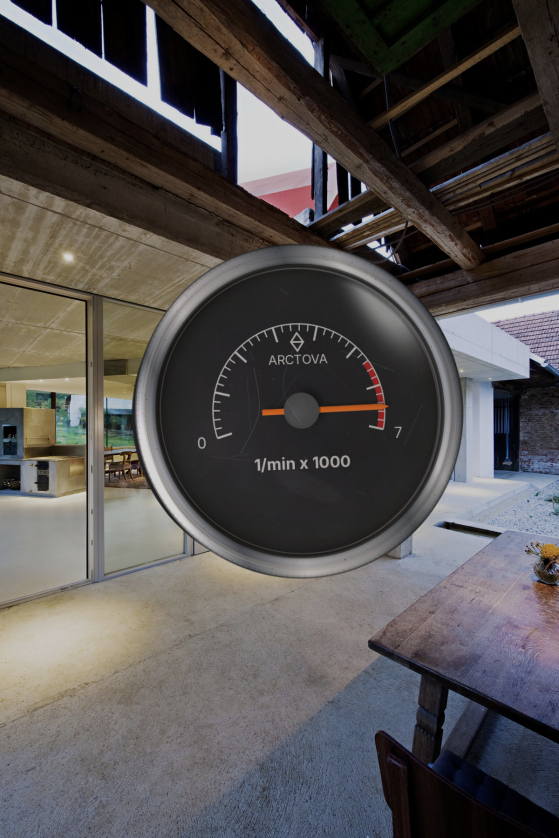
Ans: **6500** rpm
